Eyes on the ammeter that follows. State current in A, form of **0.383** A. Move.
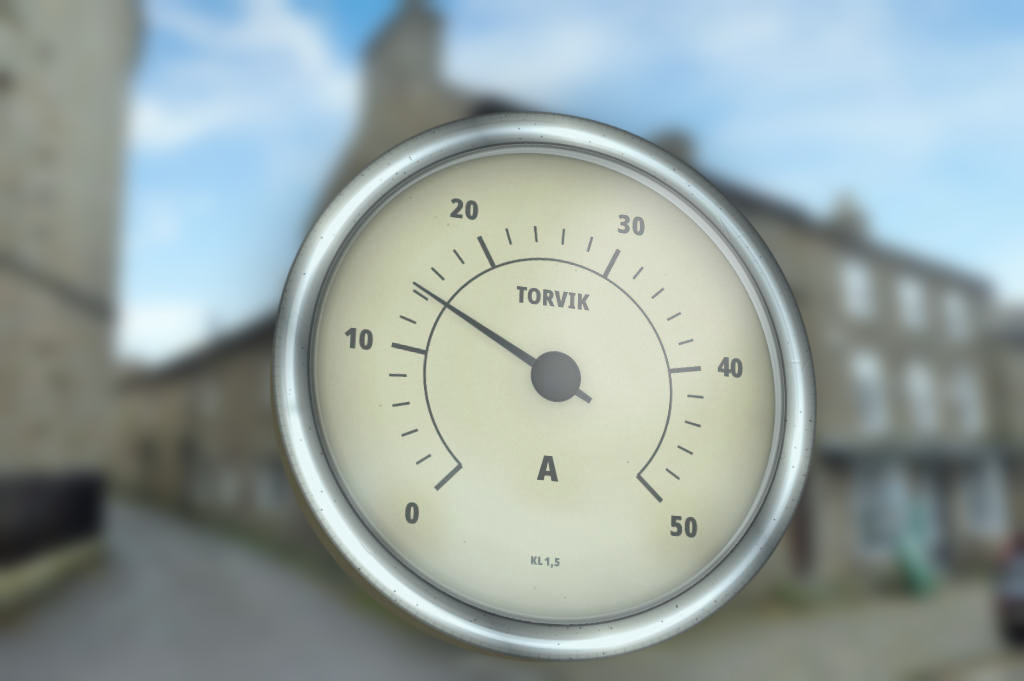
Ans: **14** A
